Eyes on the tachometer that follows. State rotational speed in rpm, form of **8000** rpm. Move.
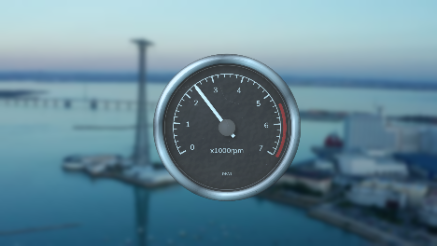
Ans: **2400** rpm
